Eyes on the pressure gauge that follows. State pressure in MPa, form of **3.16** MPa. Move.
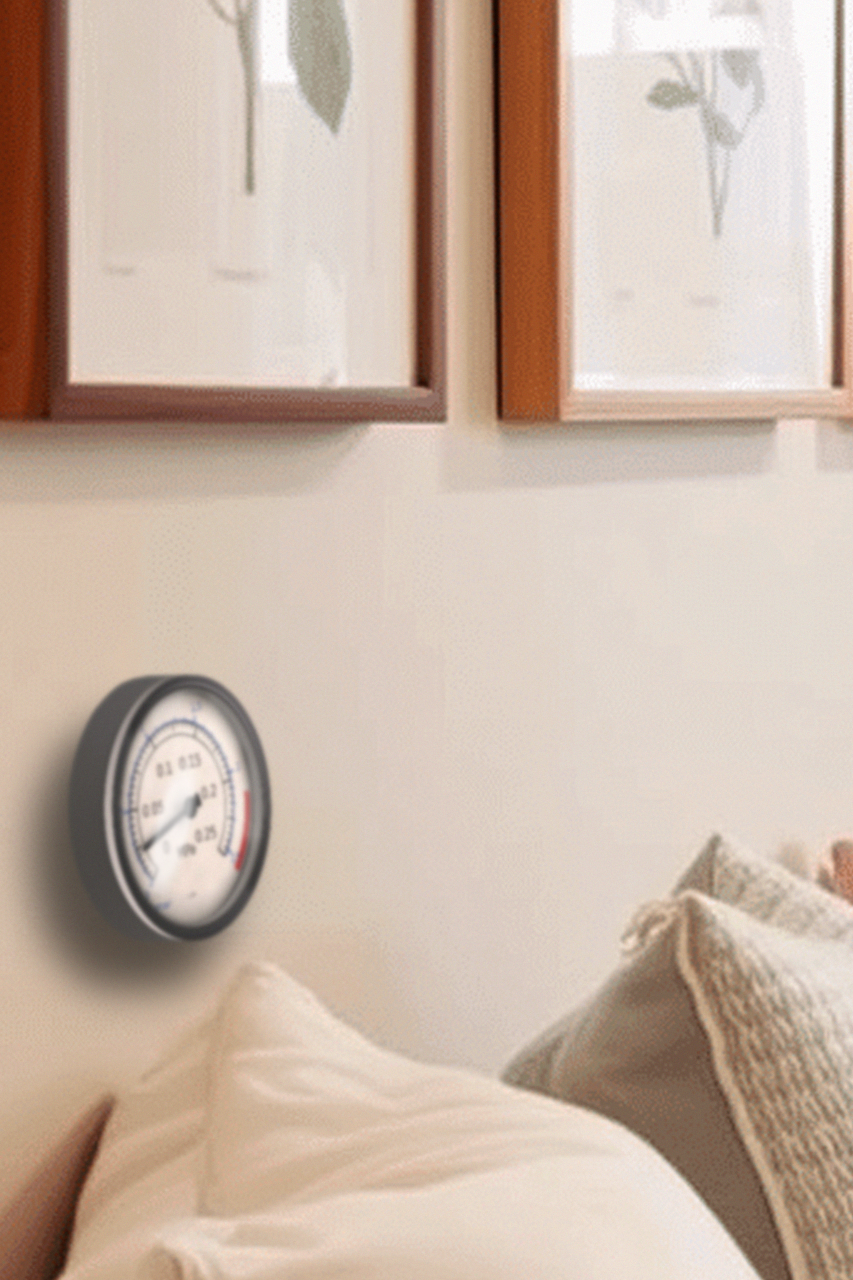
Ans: **0.025** MPa
